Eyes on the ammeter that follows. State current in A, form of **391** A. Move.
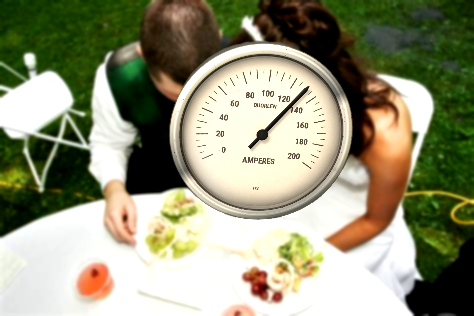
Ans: **130** A
